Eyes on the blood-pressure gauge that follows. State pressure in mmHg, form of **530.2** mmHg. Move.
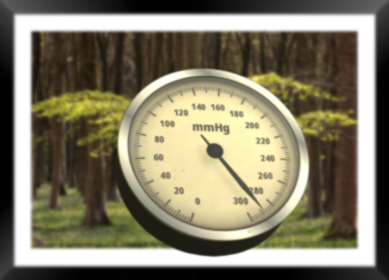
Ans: **290** mmHg
